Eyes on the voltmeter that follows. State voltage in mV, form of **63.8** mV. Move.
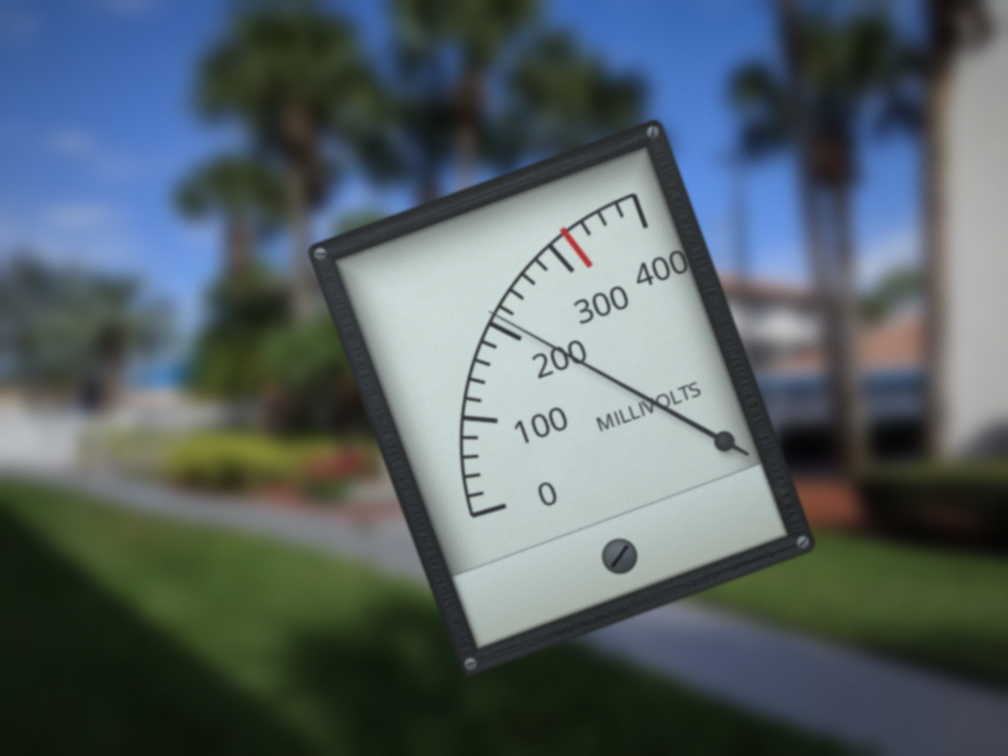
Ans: **210** mV
